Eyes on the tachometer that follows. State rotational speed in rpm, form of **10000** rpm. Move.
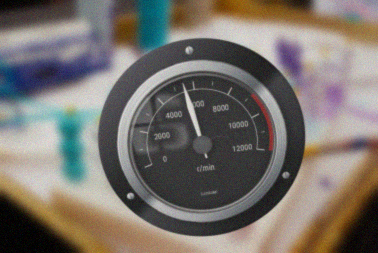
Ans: **5500** rpm
